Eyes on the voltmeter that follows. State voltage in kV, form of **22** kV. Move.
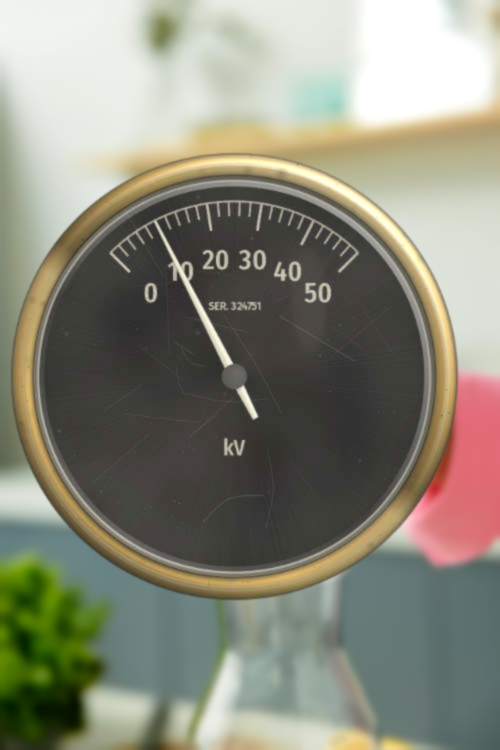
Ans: **10** kV
